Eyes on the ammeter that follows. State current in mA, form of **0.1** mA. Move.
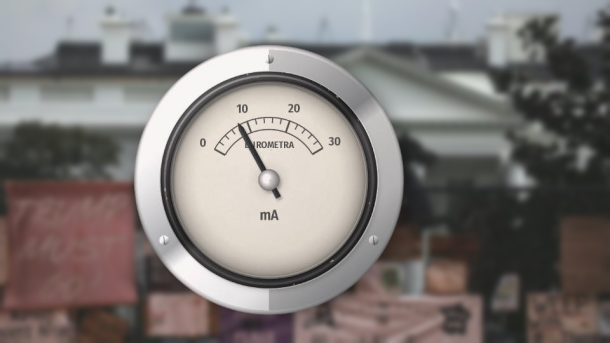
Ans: **8** mA
